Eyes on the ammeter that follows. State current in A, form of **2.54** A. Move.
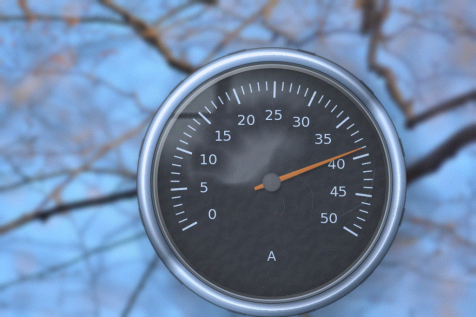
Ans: **39** A
